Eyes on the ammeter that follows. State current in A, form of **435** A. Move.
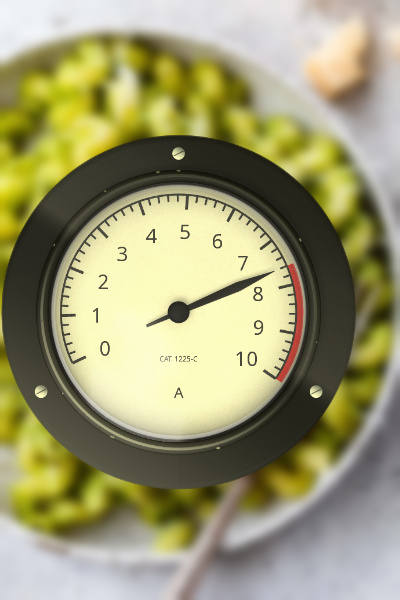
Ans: **7.6** A
